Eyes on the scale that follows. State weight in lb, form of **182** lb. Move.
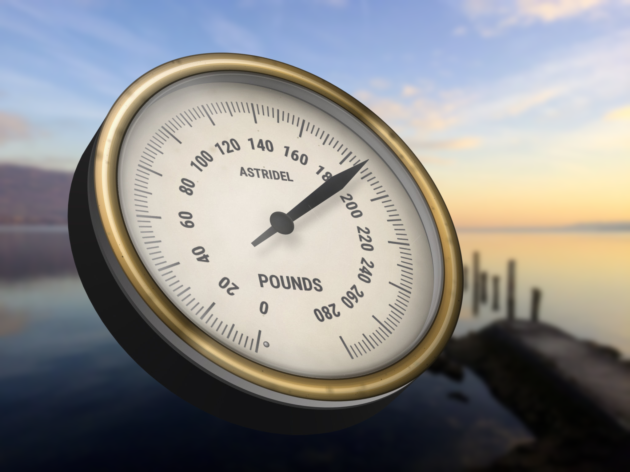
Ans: **186** lb
